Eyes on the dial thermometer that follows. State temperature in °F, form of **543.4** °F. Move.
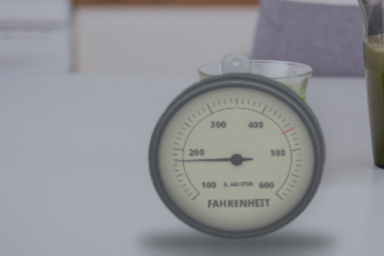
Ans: **180** °F
